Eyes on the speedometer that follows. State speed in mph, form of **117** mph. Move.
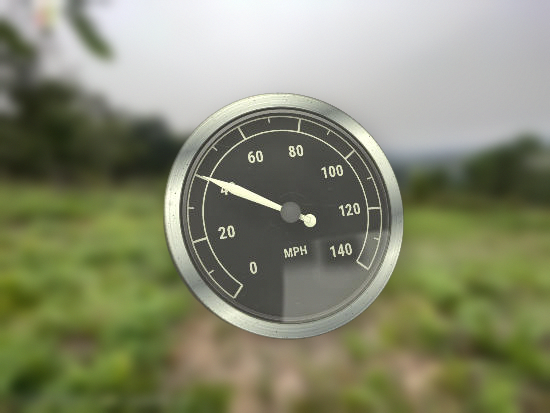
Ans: **40** mph
